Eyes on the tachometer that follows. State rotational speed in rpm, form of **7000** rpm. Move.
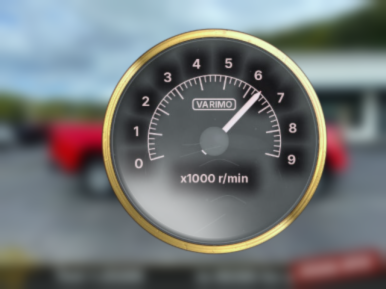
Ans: **6400** rpm
